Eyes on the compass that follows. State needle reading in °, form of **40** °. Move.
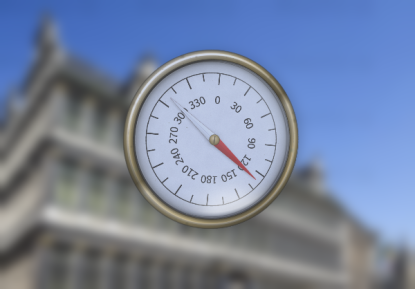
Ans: **127.5** °
